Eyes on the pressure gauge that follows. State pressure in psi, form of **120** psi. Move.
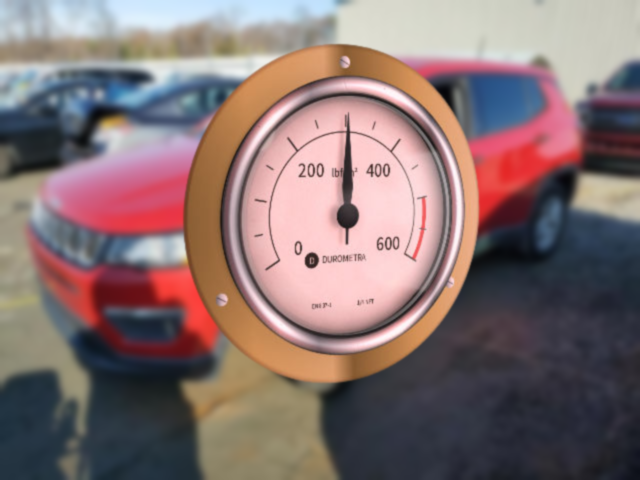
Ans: **300** psi
